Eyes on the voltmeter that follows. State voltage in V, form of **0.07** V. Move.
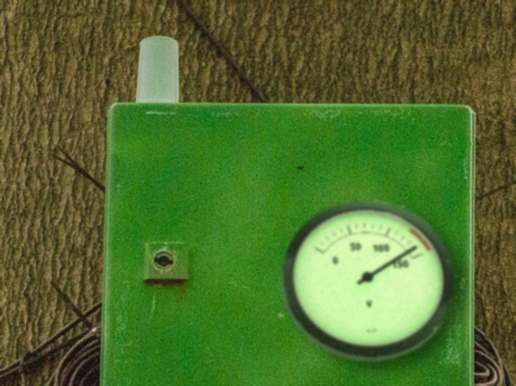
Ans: **140** V
